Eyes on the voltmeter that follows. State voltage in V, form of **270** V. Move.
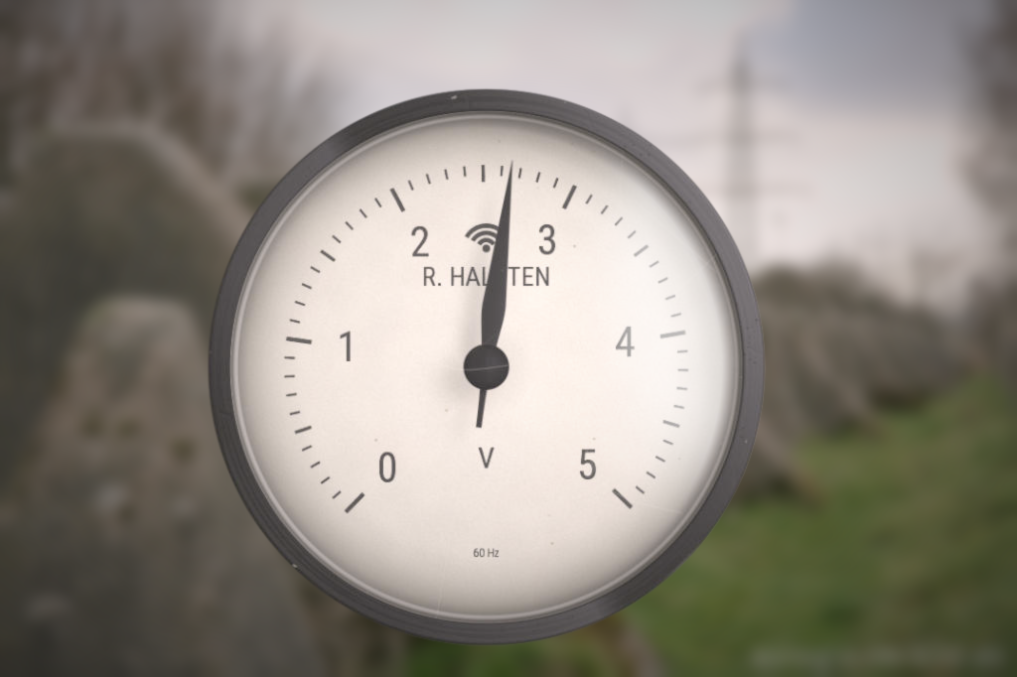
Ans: **2.65** V
